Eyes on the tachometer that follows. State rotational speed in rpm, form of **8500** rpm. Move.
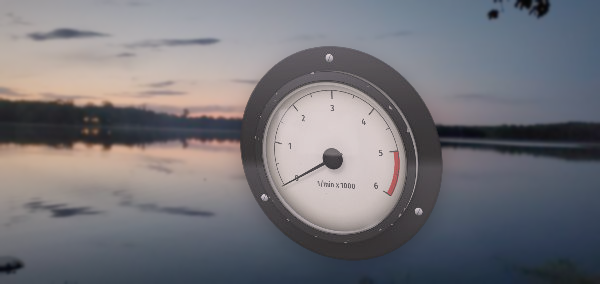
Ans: **0** rpm
